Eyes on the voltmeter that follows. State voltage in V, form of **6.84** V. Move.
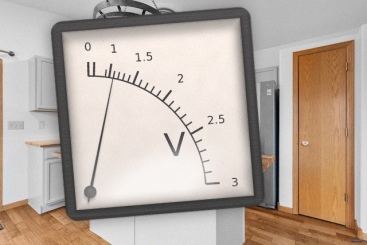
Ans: **1.1** V
